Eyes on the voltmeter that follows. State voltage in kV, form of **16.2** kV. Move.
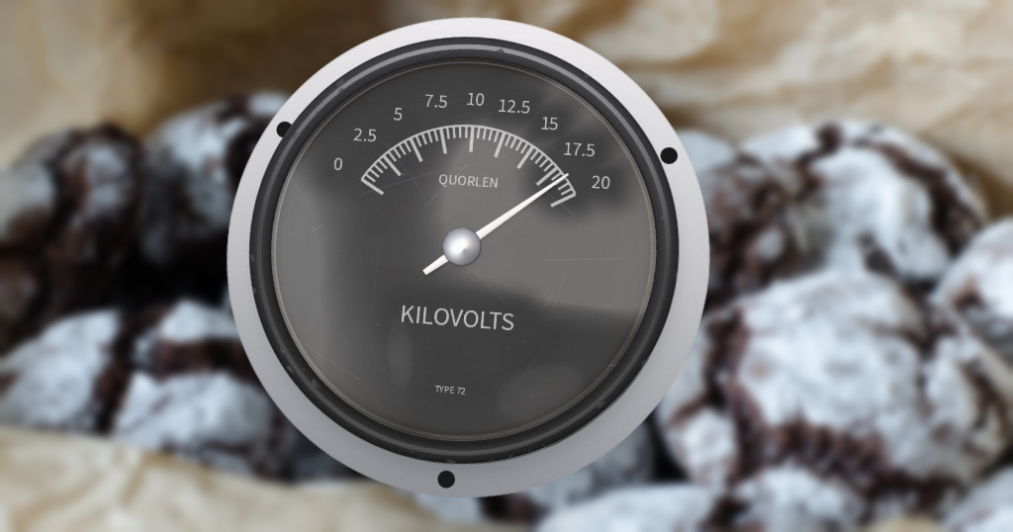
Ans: **18.5** kV
